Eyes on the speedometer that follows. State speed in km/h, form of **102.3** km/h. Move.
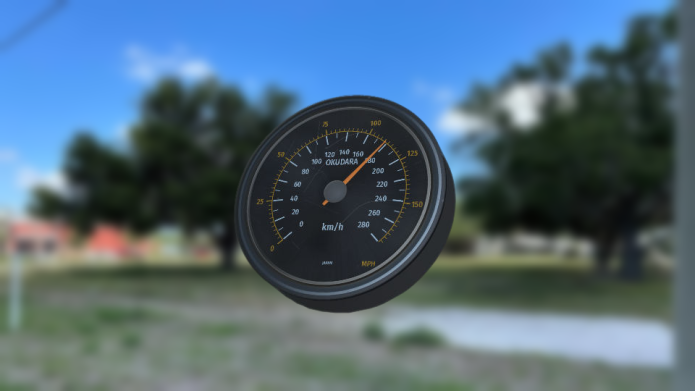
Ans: **180** km/h
